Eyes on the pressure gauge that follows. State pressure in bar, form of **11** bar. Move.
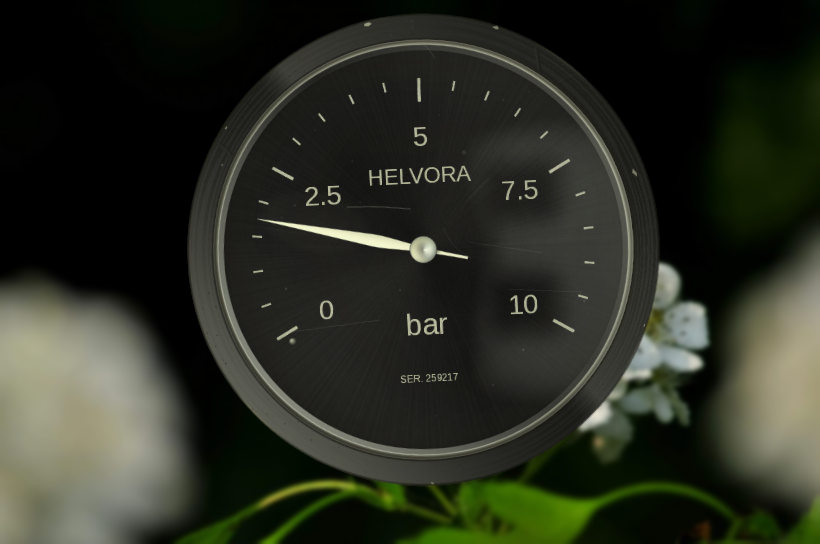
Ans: **1.75** bar
